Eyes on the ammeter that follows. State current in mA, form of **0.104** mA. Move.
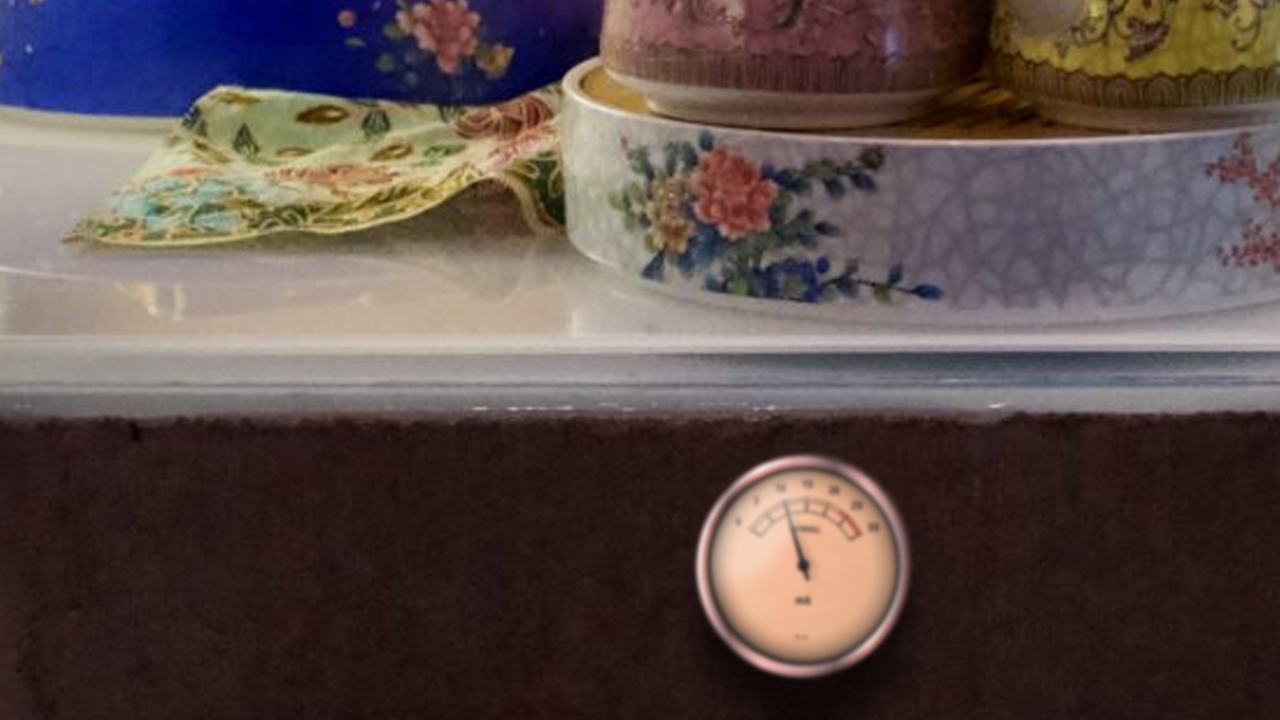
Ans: **10** mA
